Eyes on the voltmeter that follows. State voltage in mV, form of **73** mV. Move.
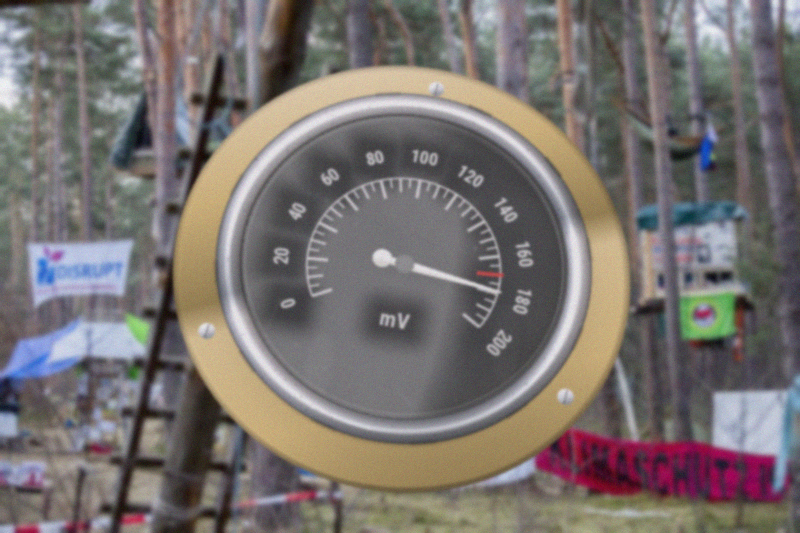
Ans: **180** mV
